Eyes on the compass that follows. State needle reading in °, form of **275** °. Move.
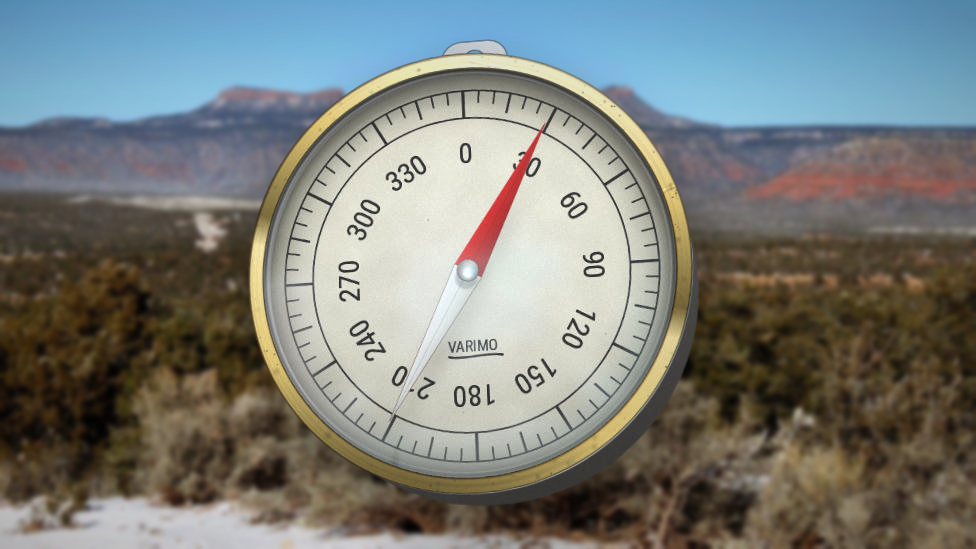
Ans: **30** °
